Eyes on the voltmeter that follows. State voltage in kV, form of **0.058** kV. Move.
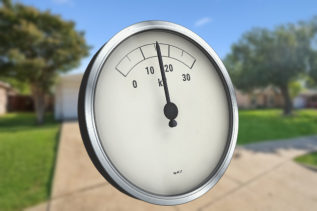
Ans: **15** kV
